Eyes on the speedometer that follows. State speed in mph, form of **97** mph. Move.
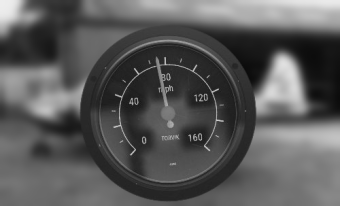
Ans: **75** mph
